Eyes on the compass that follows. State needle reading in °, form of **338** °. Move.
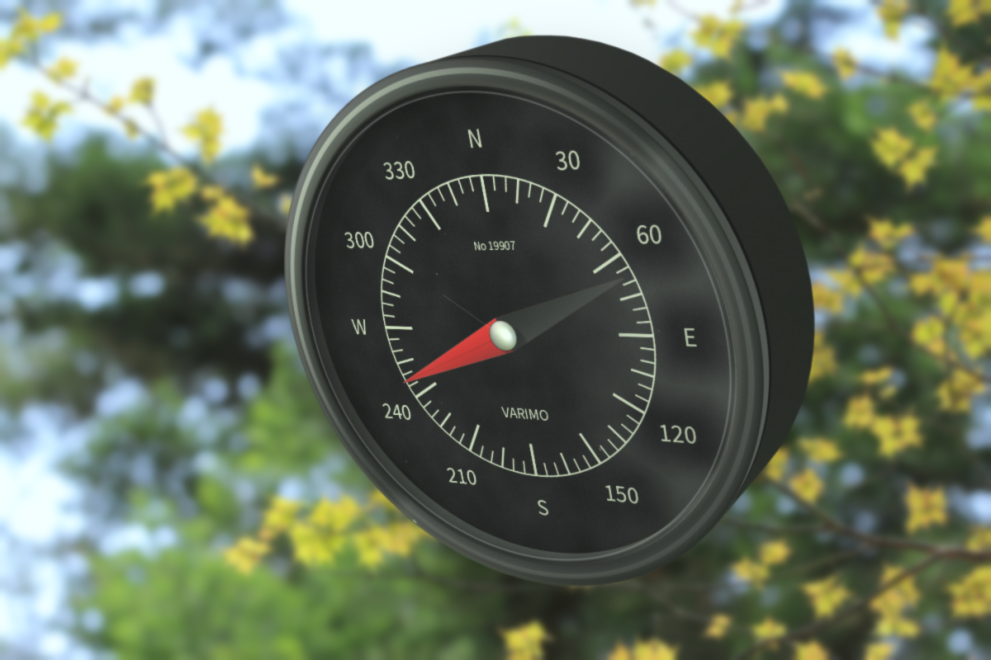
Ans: **247.5** °
